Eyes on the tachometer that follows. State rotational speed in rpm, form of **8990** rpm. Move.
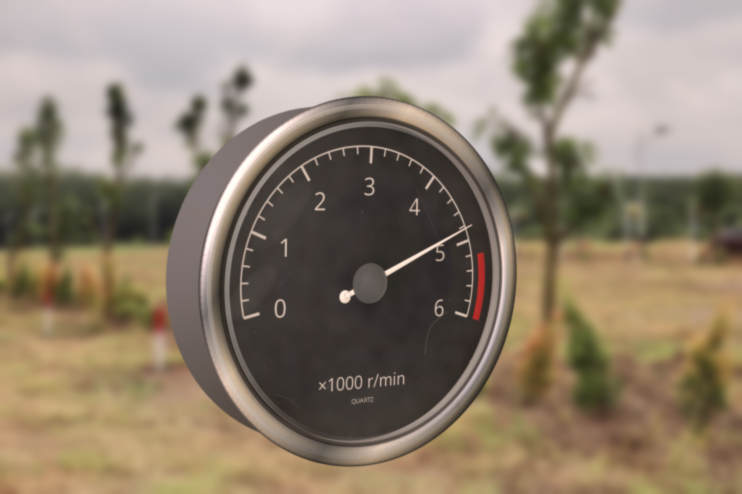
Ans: **4800** rpm
